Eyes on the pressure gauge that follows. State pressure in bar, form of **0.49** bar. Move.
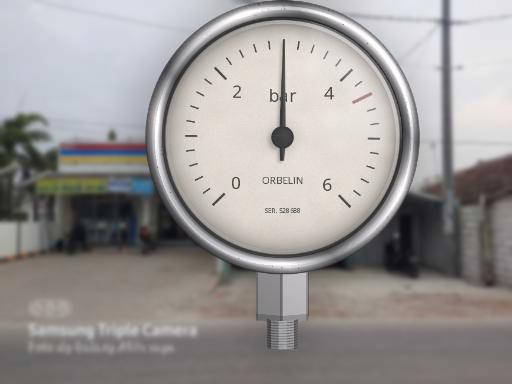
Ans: **3** bar
